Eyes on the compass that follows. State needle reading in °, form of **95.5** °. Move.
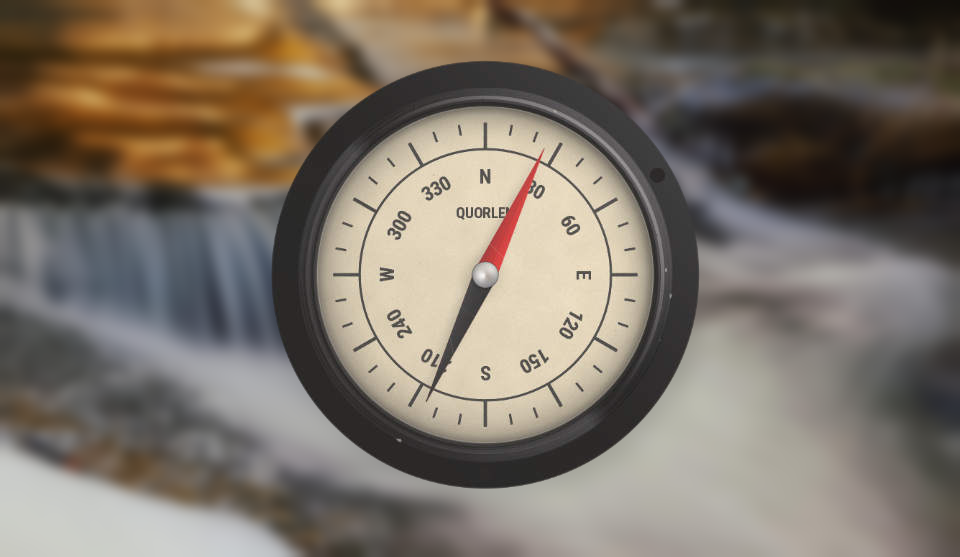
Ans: **25** °
